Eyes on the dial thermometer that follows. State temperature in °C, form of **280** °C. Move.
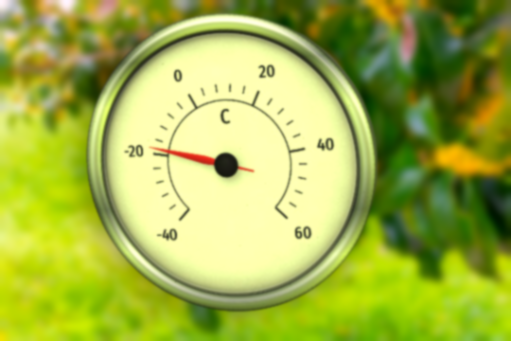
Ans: **-18** °C
